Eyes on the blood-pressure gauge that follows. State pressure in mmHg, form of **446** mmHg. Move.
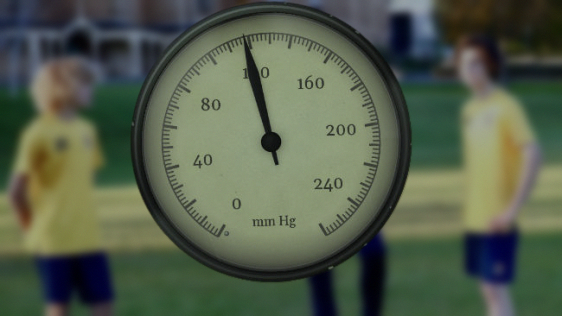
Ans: **118** mmHg
